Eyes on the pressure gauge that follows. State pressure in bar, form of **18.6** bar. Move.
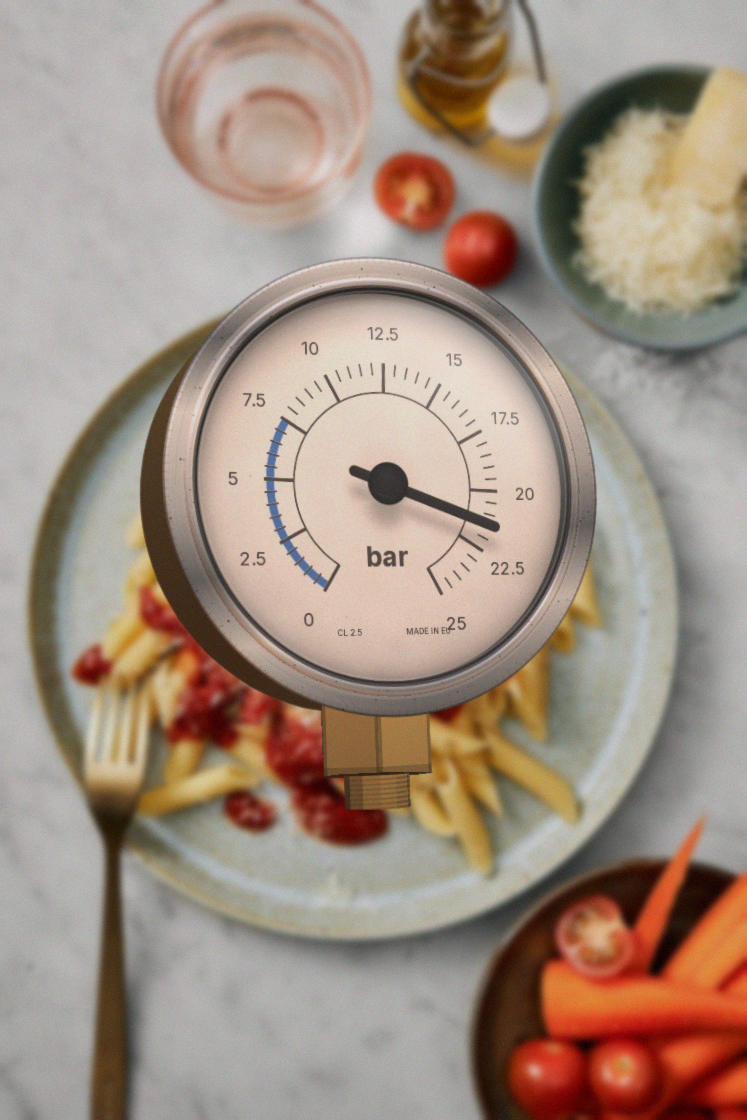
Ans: **21.5** bar
